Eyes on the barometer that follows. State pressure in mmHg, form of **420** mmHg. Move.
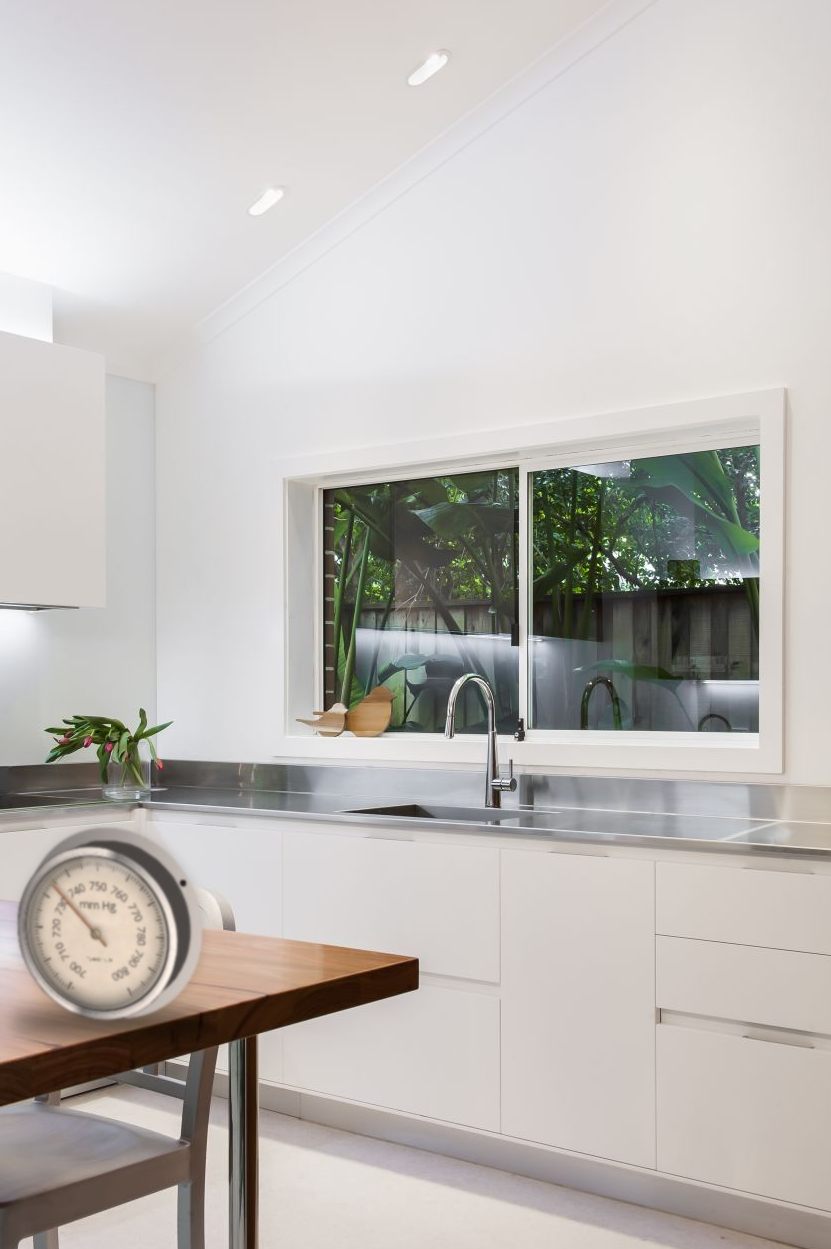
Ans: **735** mmHg
